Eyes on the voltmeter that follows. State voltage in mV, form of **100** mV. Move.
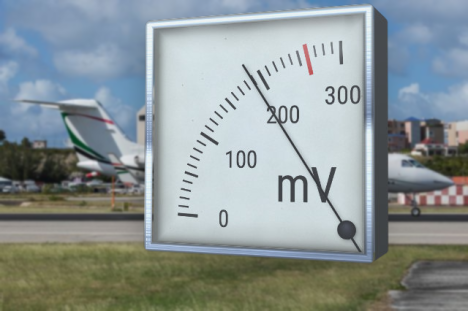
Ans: **190** mV
